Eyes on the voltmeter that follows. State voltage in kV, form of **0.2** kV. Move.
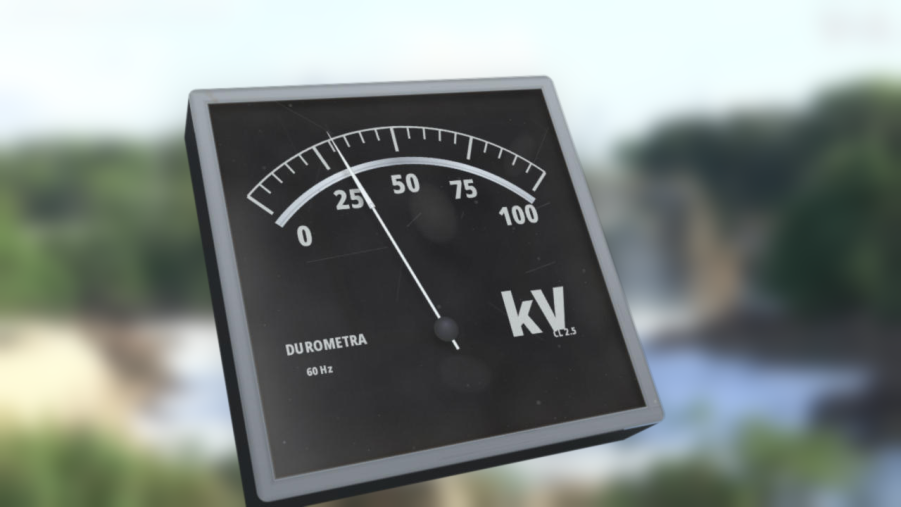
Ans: **30** kV
